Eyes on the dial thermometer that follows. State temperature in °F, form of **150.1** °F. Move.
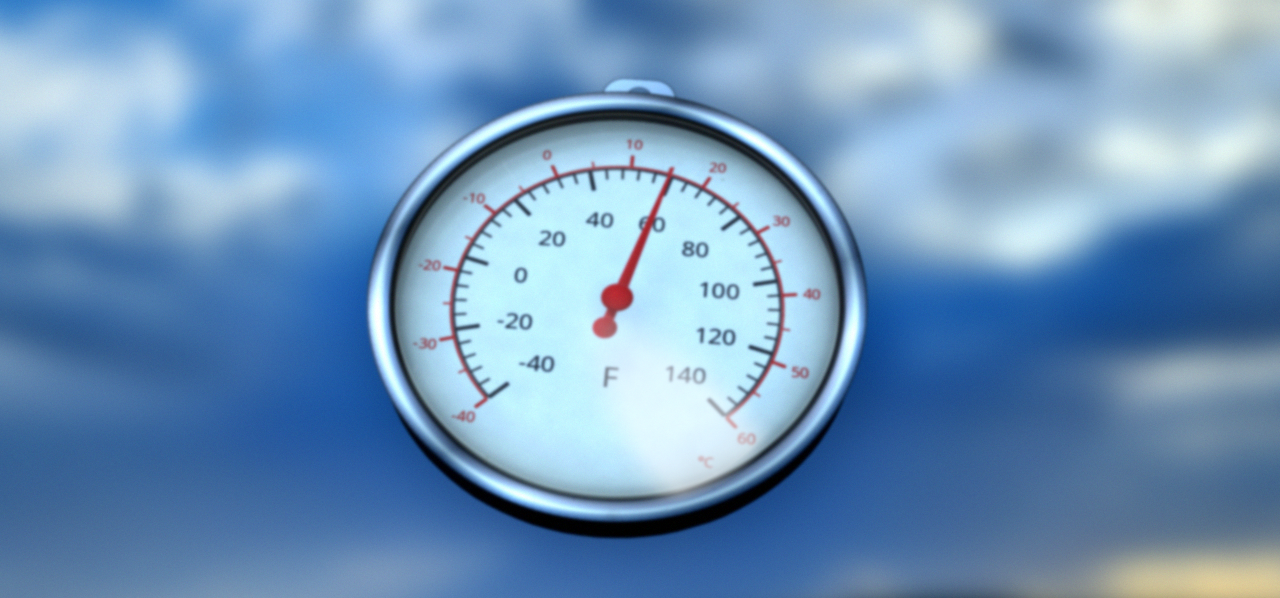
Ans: **60** °F
